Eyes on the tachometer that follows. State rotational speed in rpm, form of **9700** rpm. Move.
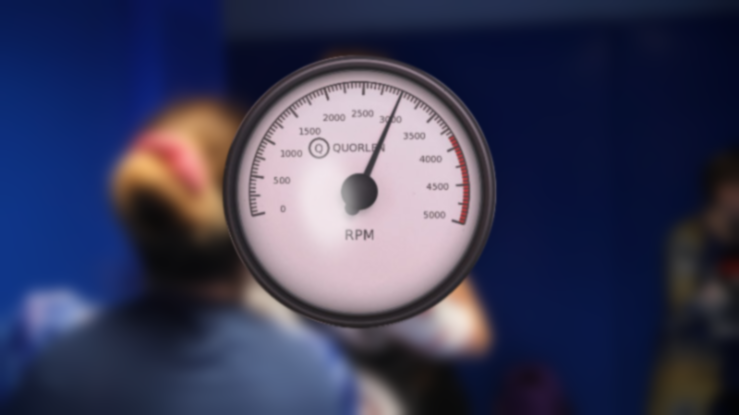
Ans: **3000** rpm
